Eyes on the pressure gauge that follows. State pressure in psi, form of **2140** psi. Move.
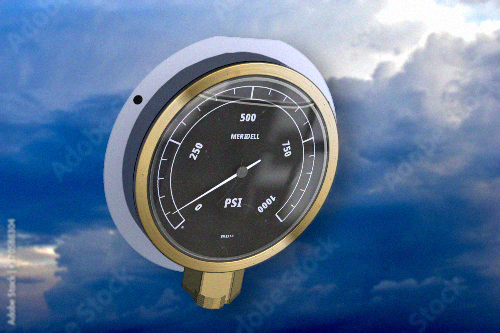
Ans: **50** psi
